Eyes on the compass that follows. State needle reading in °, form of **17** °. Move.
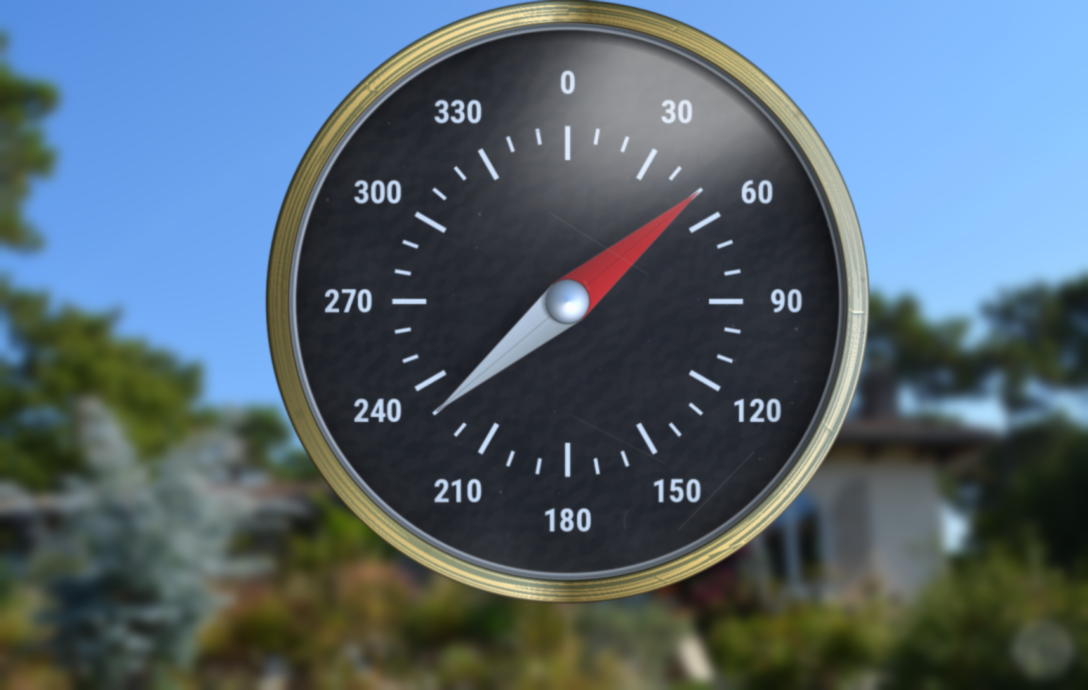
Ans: **50** °
